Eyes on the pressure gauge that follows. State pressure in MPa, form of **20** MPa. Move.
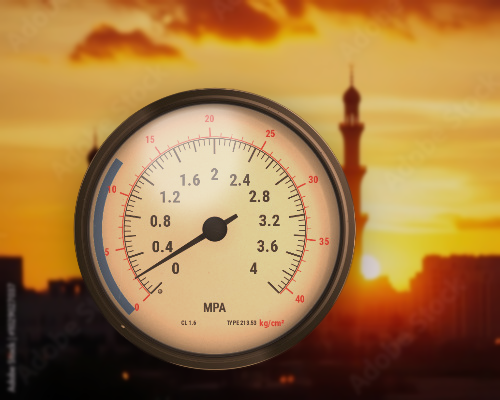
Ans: **0.2** MPa
